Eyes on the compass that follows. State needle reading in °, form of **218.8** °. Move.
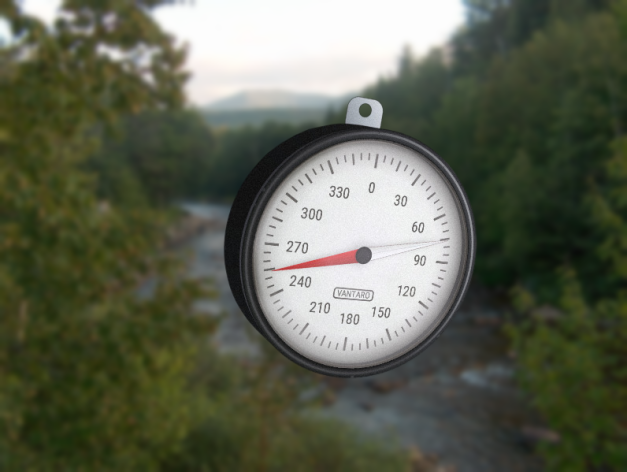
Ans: **255** °
